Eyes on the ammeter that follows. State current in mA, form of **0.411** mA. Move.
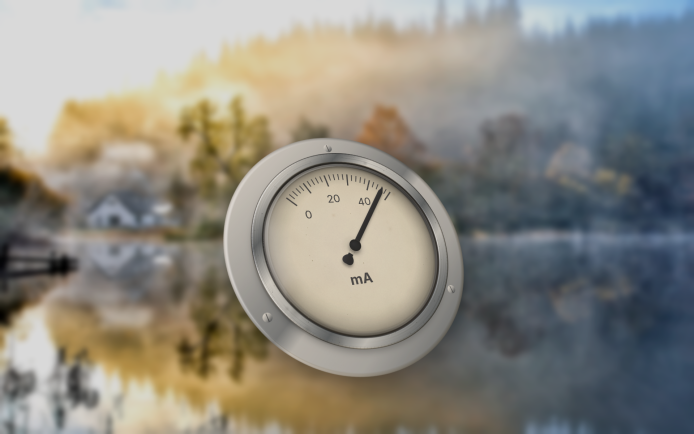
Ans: **46** mA
